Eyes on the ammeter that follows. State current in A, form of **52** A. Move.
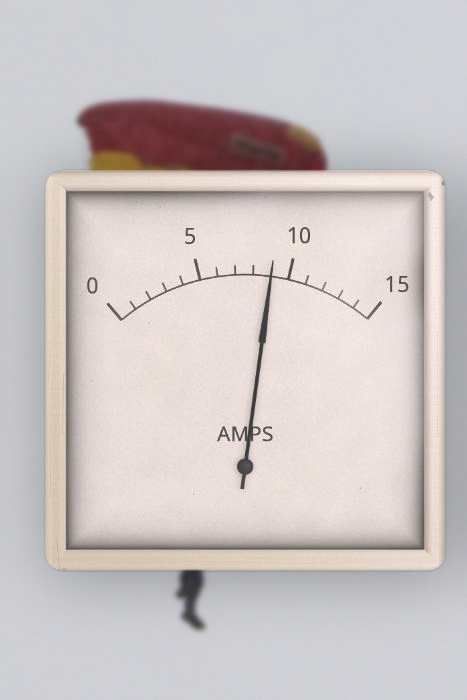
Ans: **9** A
